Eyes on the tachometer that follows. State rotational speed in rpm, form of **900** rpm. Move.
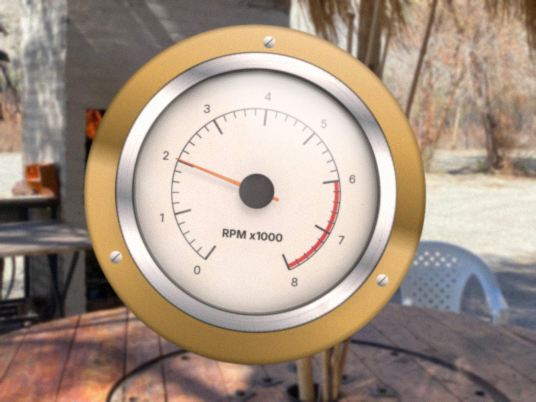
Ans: **2000** rpm
